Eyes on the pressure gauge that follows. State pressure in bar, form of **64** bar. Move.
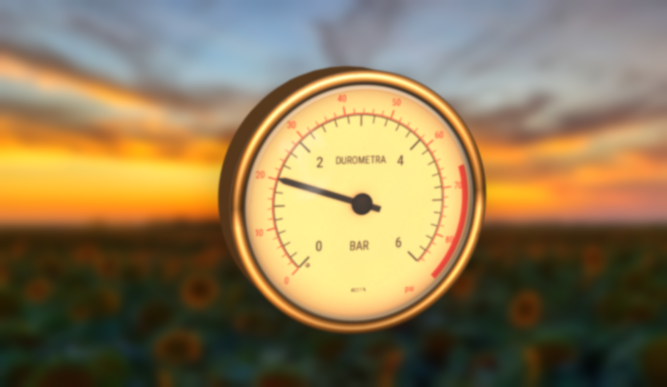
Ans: **1.4** bar
